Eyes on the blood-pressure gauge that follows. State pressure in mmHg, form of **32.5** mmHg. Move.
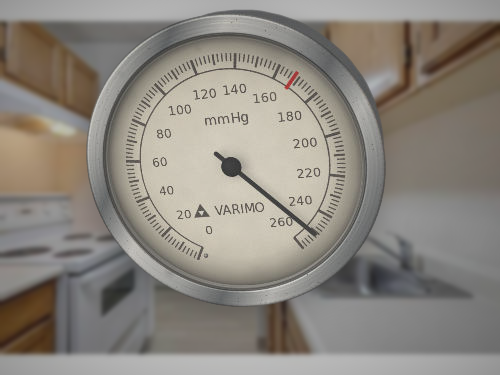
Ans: **250** mmHg
